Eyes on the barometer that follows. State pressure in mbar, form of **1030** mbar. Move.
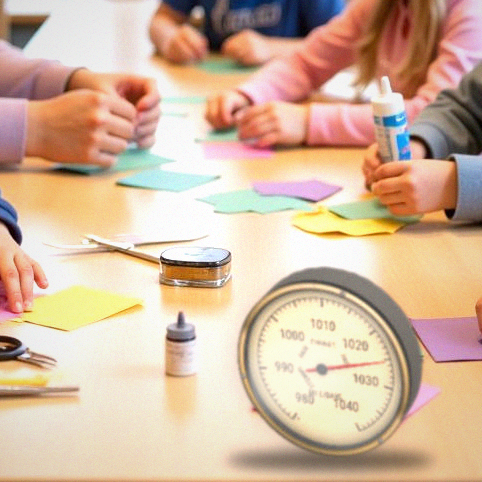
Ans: **1025** mbar
